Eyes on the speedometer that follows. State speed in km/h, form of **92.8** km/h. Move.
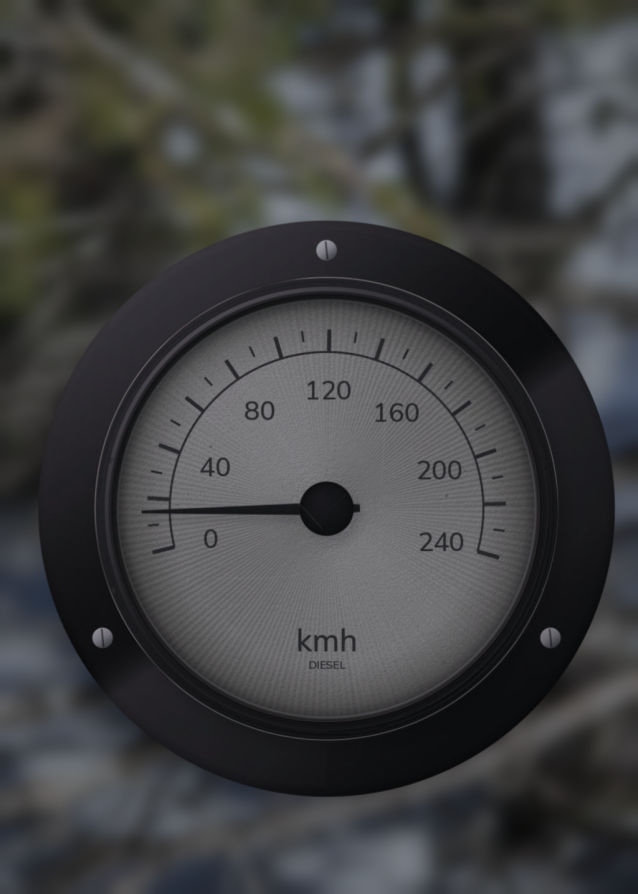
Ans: **15** km/h
